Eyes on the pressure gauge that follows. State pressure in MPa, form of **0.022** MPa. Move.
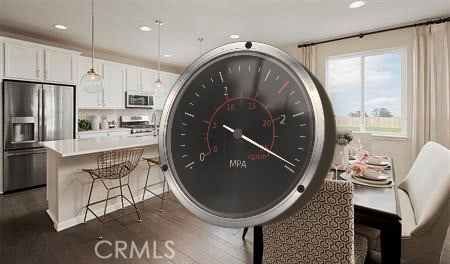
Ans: **2.45** MPa
